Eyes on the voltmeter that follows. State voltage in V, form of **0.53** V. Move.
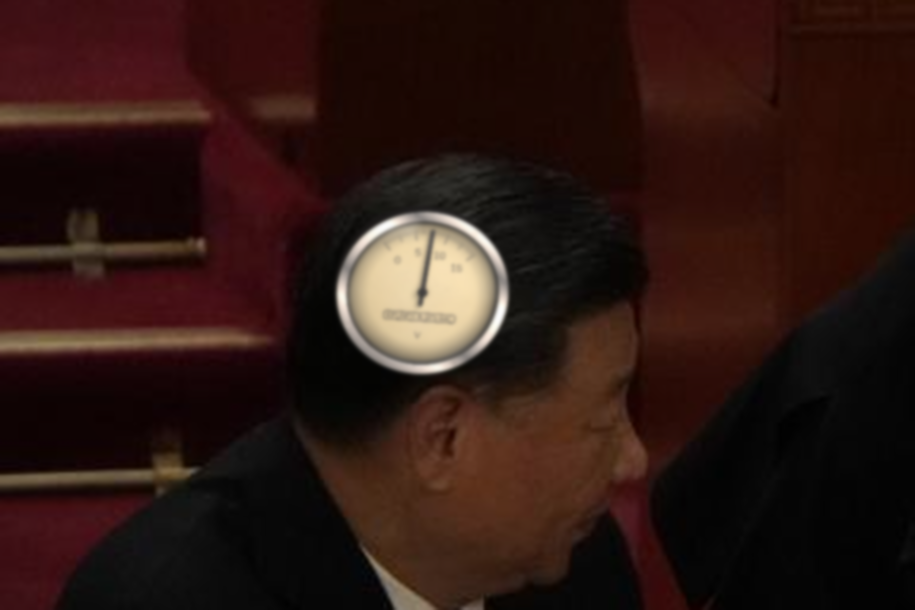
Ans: **7.5** V
